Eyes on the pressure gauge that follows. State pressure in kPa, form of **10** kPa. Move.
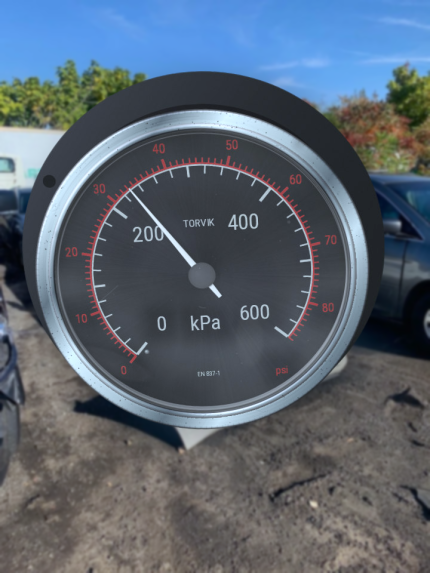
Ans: **230** kPa
